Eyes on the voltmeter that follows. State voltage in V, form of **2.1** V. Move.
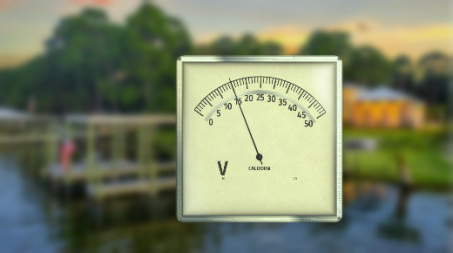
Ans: **15** V
